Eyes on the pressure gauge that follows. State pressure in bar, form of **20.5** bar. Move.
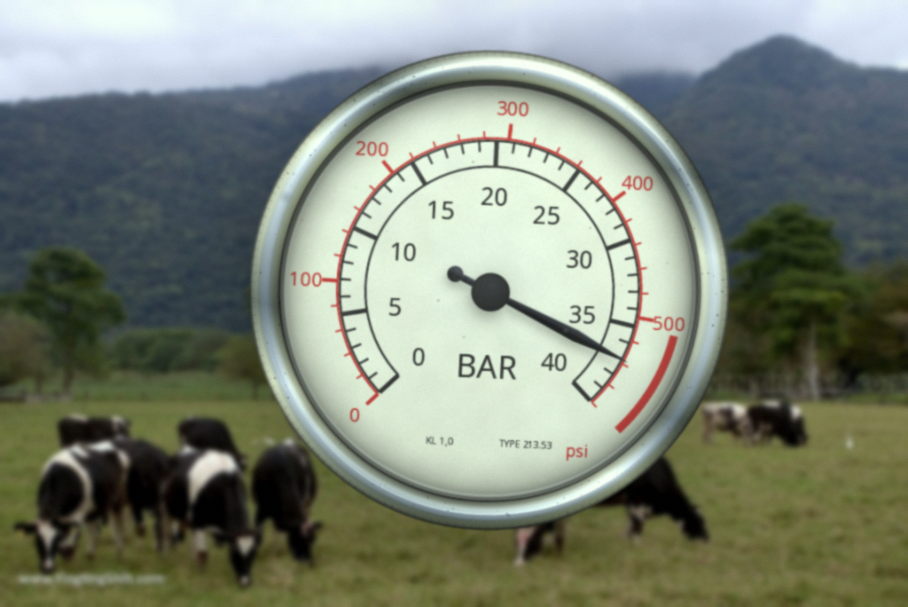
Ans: **37** bar
